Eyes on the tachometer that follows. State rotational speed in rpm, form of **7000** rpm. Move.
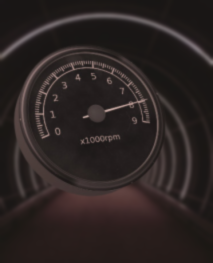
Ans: **8000** rpm
